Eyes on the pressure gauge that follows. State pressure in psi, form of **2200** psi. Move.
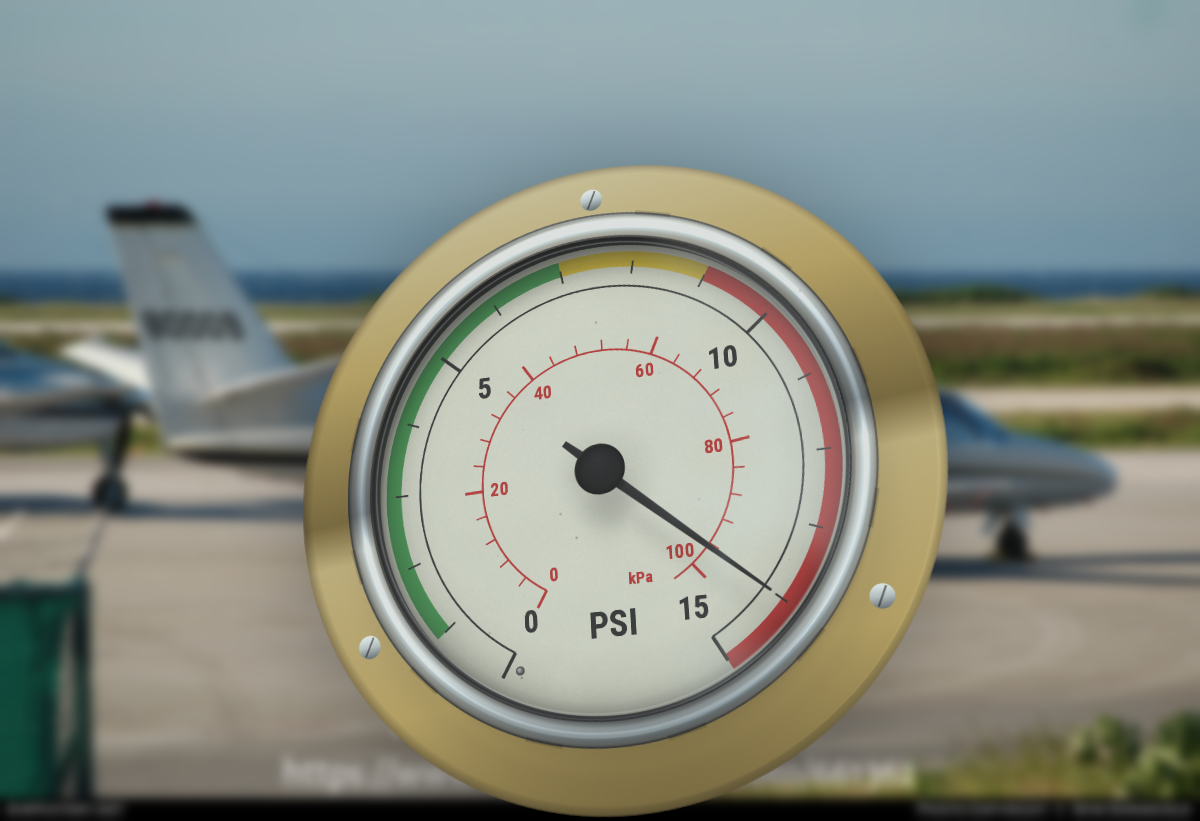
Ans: **14** psi
